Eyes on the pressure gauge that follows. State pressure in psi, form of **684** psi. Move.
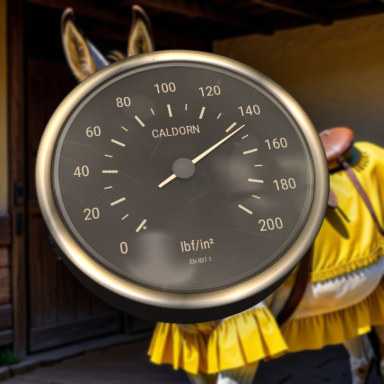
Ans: **145** psi
